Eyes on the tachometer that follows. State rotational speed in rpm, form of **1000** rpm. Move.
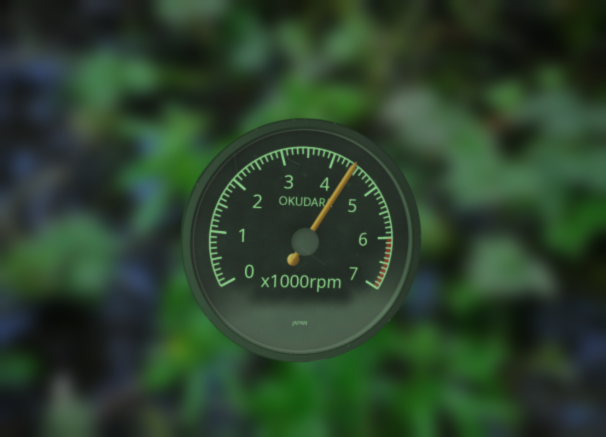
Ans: **4400** rpm
